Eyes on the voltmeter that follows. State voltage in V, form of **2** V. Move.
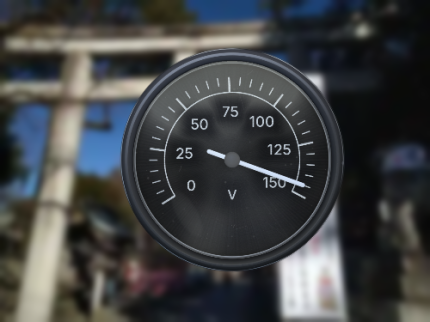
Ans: **145** V
